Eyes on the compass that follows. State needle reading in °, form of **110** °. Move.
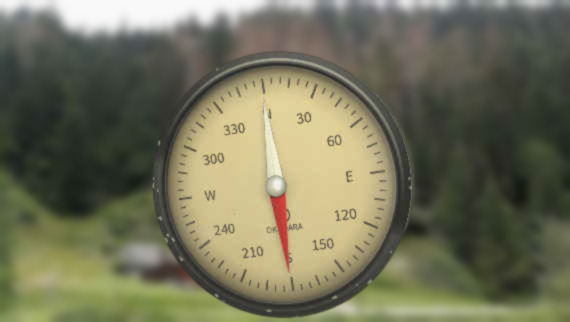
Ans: **180** °
